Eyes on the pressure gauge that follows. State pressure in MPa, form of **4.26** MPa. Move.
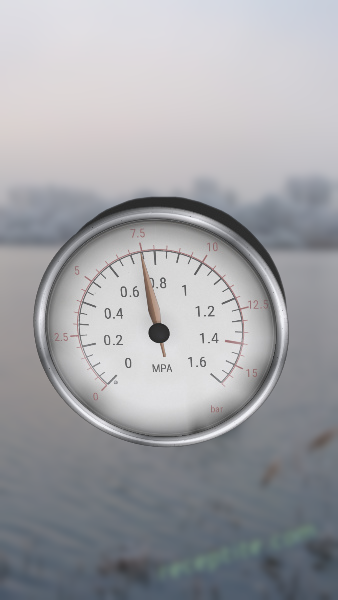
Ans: **0.75** MPa
